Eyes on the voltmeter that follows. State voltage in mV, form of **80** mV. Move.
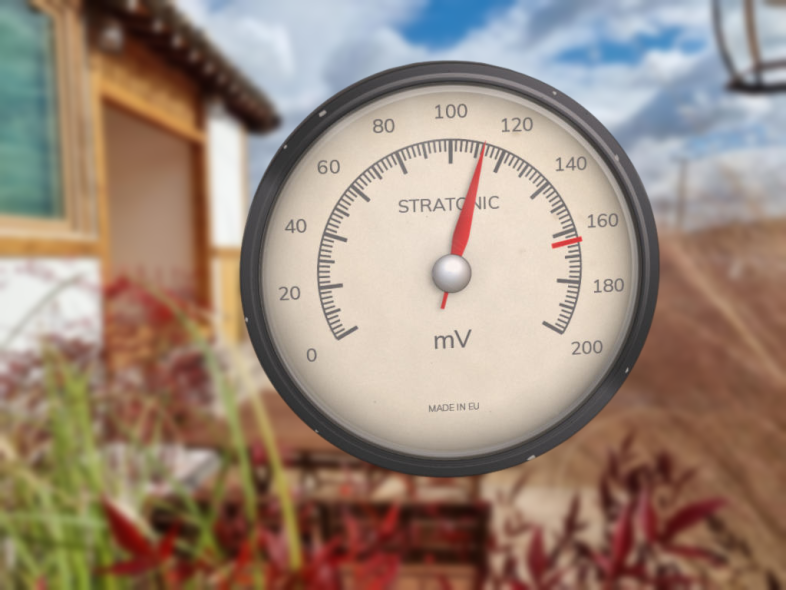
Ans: **112** mV
